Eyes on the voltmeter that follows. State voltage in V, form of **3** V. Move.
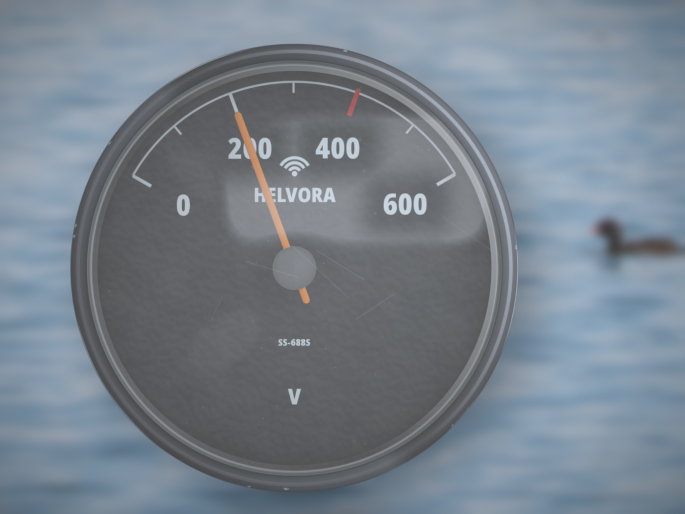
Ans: **200** V
